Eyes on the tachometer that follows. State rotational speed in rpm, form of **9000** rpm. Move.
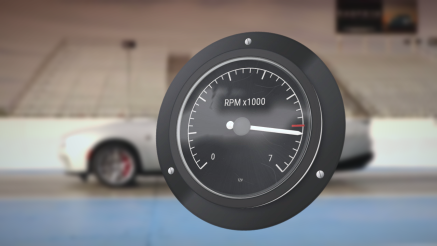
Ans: **6000** rpm
